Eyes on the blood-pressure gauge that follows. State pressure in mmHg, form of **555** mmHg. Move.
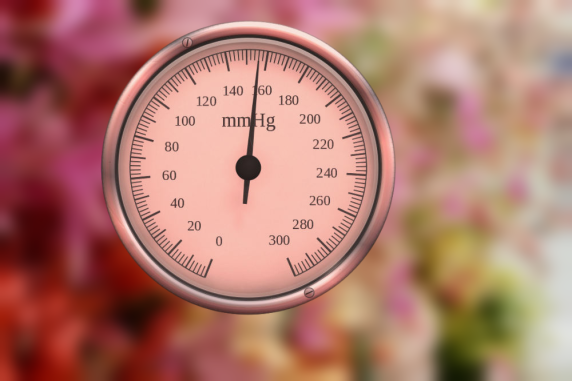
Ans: **156** mmHg
